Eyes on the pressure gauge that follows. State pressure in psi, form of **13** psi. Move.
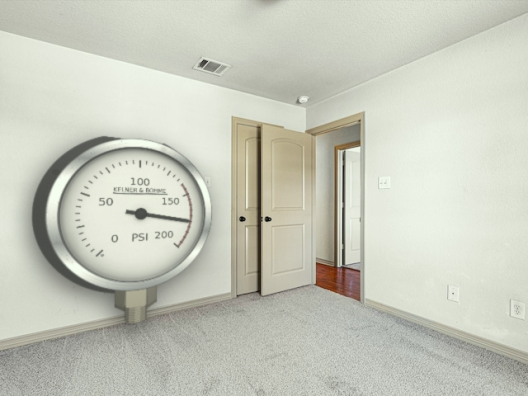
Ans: **175** psi
